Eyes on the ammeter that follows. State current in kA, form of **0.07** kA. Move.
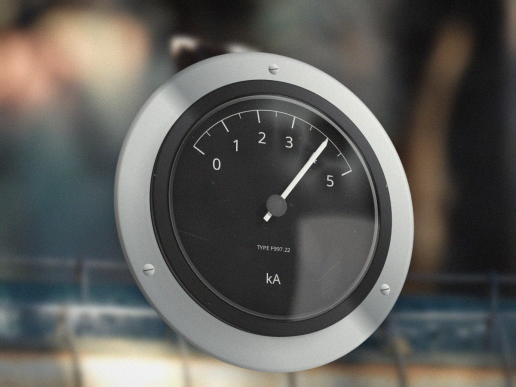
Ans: **4** kA
